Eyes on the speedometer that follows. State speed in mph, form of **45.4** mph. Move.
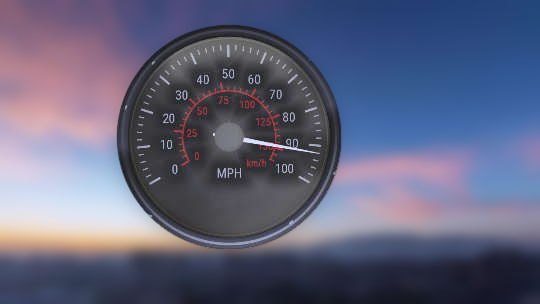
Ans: **92** mph
